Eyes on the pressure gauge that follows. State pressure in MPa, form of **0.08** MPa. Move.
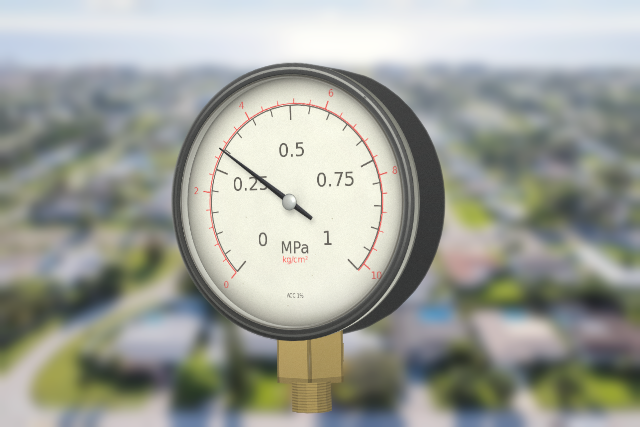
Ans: **0.3** MPa
